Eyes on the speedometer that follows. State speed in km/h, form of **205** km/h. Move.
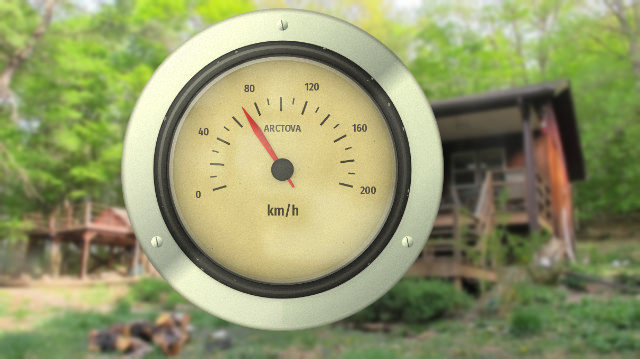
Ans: **70** km/h
